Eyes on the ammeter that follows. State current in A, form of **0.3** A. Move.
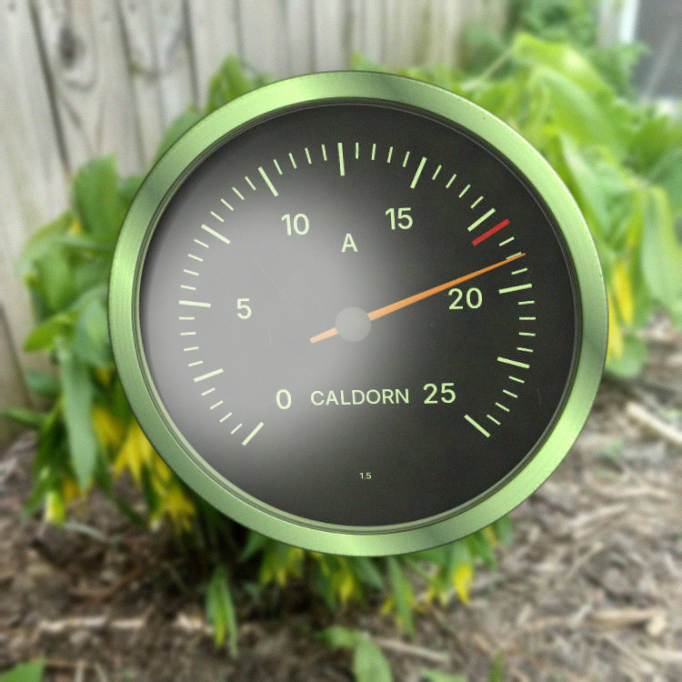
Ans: **19** A
